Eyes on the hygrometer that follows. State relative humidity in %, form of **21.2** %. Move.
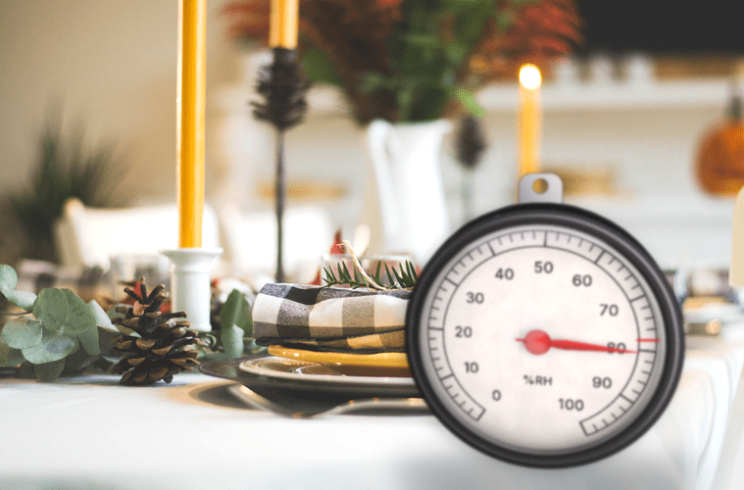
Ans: **80** %
